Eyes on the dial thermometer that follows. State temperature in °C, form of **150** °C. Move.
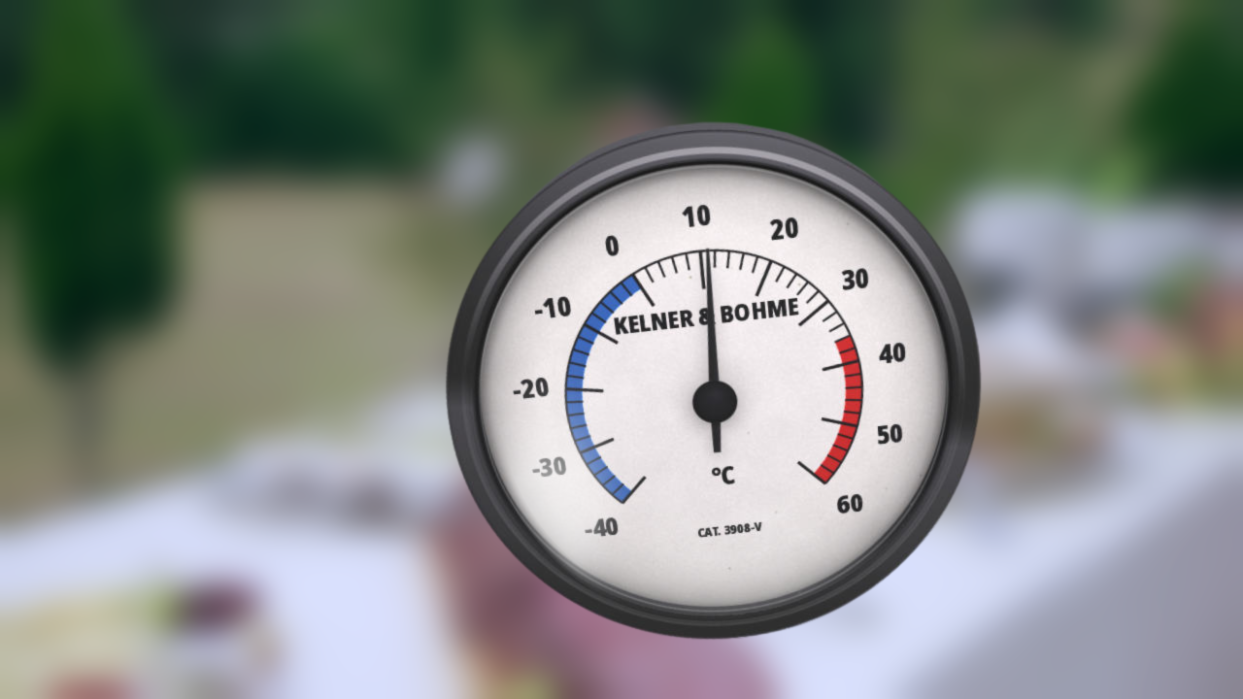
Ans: **11** °C
